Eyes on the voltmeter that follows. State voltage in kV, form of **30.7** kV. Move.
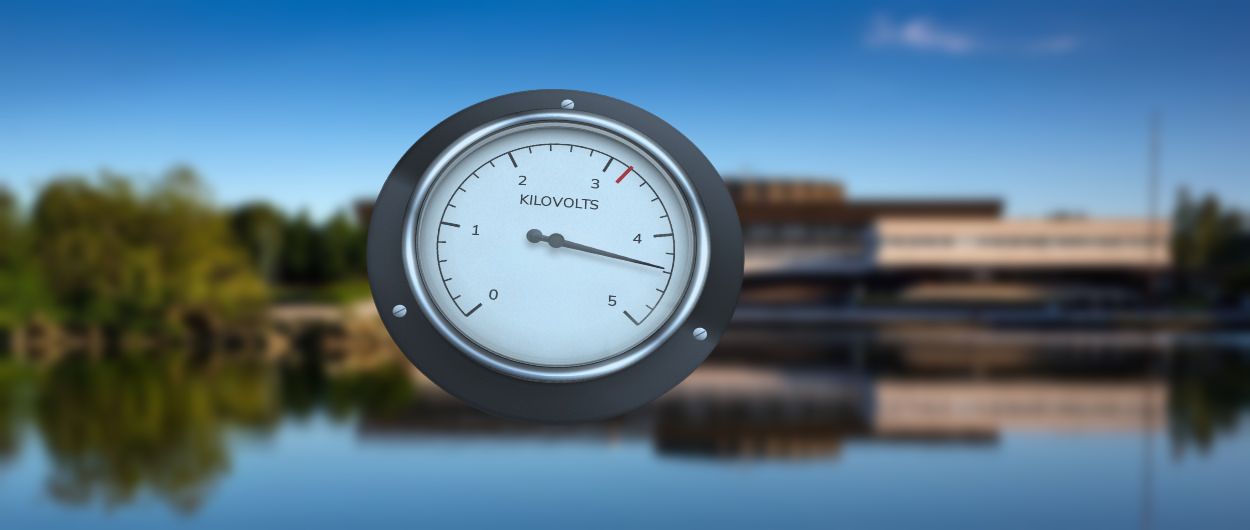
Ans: **4.4** kV
